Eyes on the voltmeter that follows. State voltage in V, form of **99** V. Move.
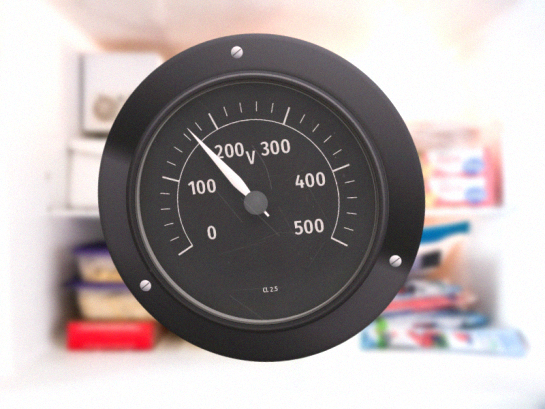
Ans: **170** V
